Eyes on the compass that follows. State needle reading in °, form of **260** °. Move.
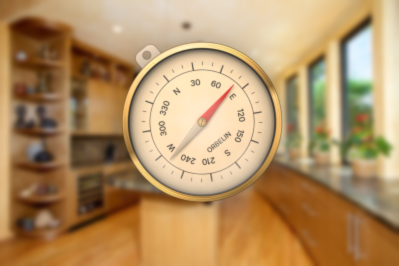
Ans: **80** °
